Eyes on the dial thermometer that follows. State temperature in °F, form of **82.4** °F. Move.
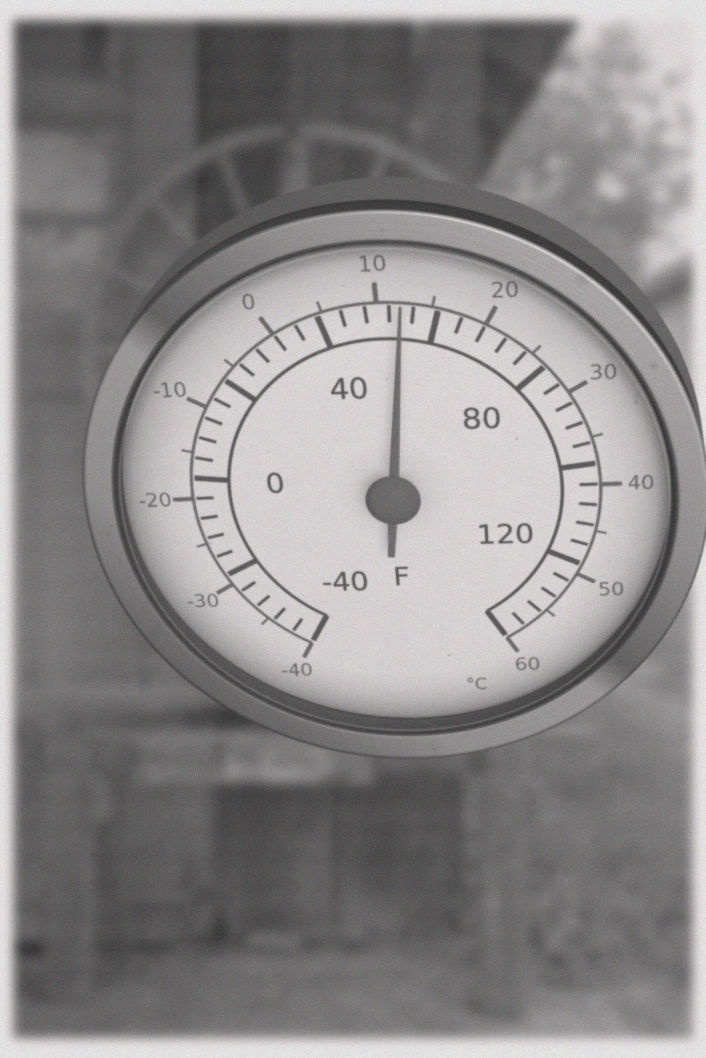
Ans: **54** °F
